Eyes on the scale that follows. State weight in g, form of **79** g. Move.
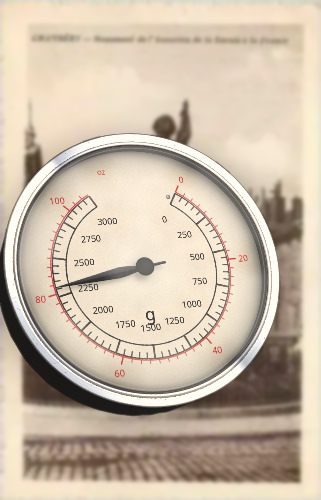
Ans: **2300** g
